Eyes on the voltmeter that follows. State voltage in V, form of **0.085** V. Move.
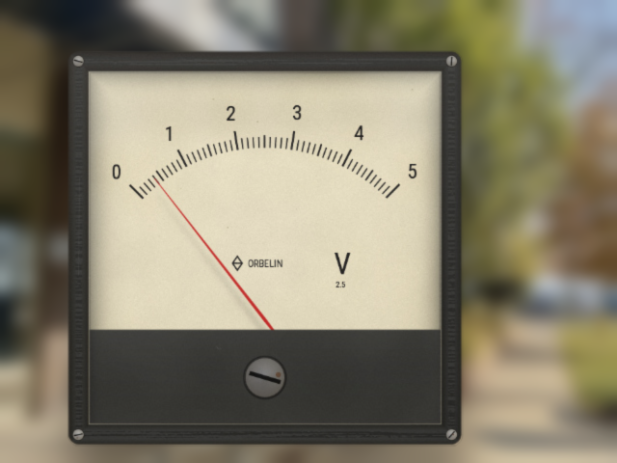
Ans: **0.4** V
